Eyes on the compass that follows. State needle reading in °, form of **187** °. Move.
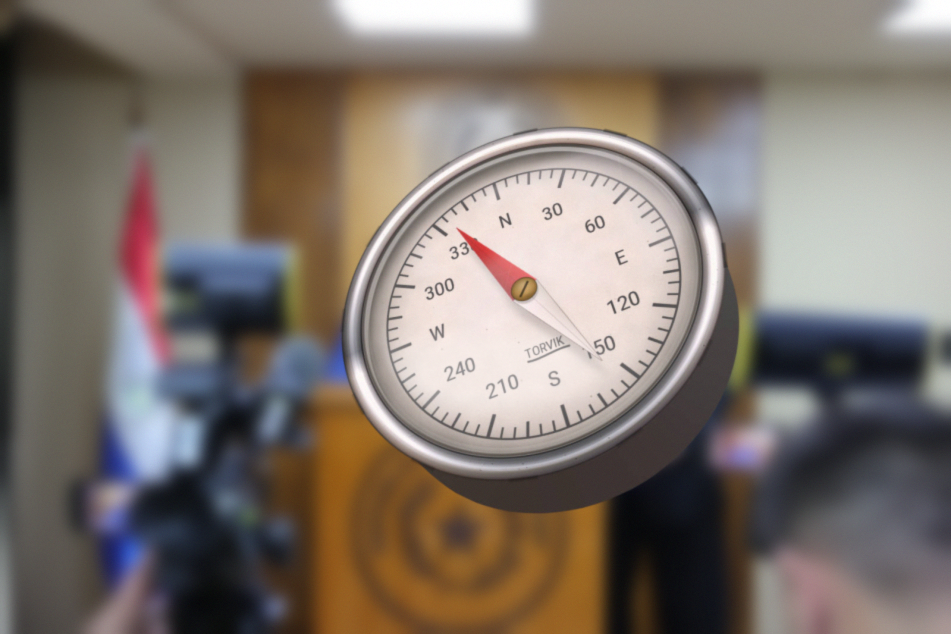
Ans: **335** °
